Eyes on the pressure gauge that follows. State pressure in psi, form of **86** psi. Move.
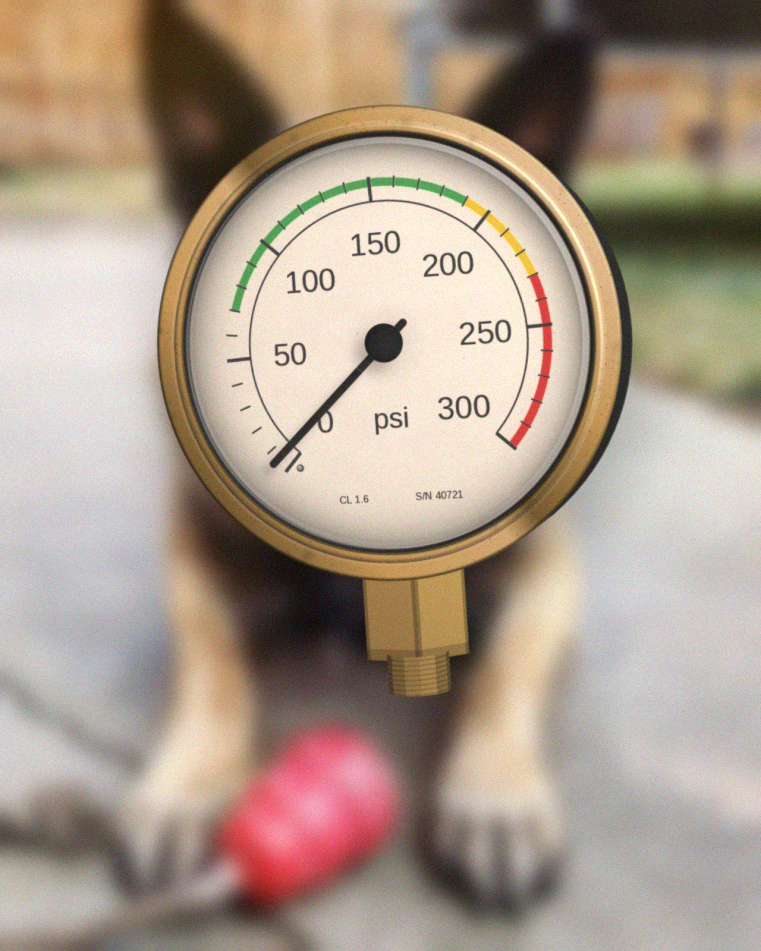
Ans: **5** psi
